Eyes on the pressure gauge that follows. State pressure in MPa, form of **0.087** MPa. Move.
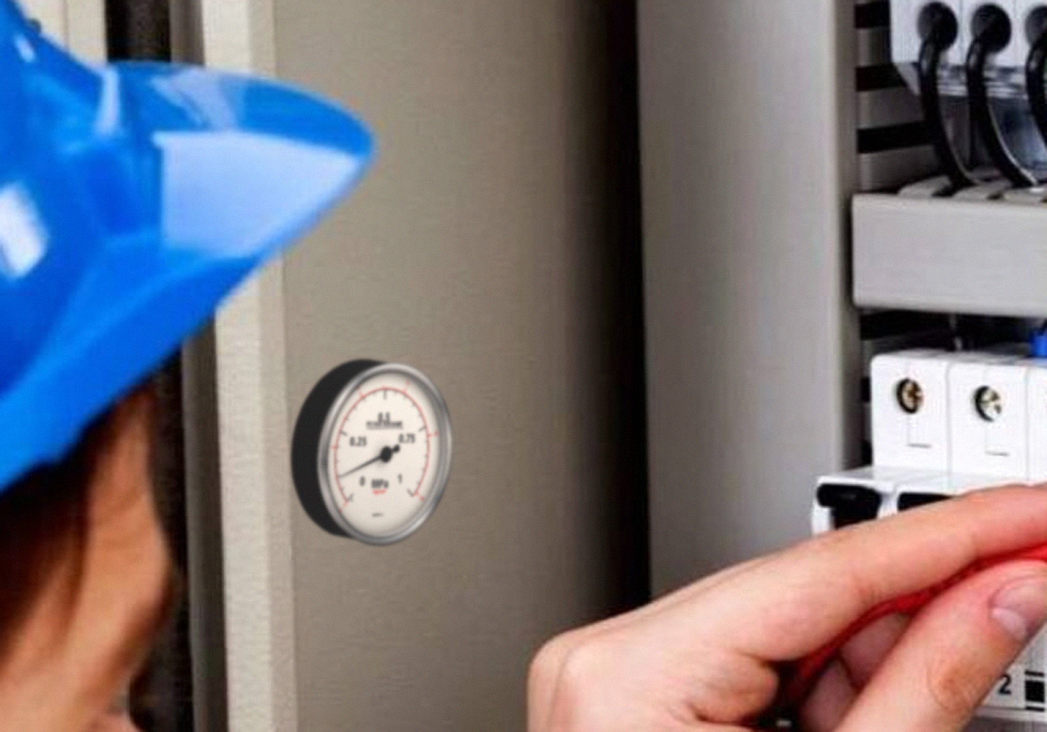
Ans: **0.1** MPa
